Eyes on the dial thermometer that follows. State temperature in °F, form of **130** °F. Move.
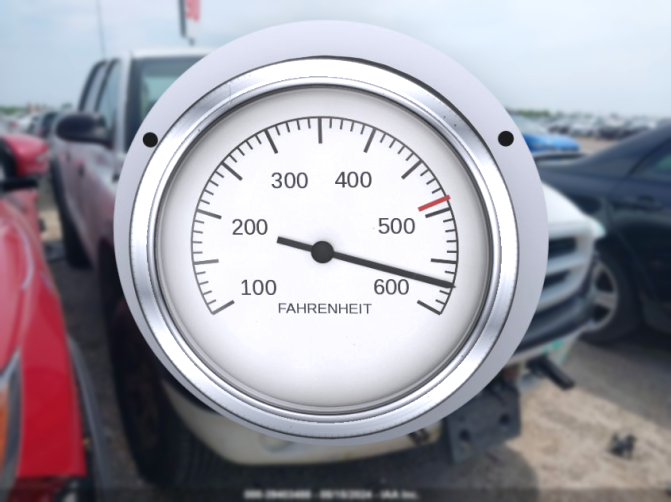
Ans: **570** °F
